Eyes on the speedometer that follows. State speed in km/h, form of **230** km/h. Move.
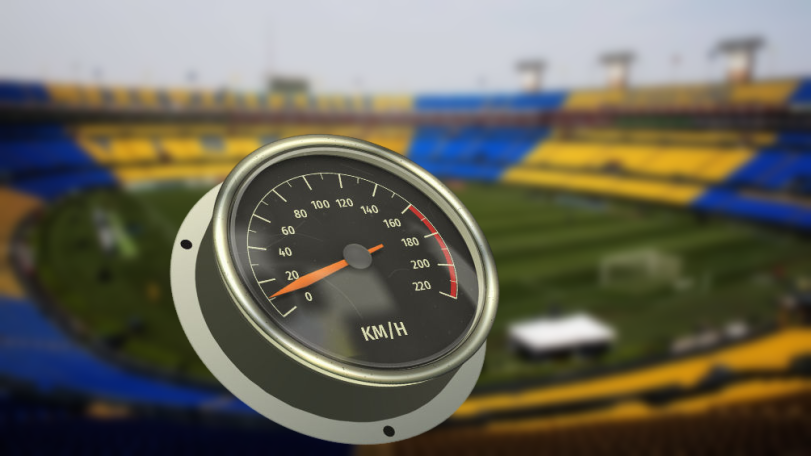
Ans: **10** km/h
